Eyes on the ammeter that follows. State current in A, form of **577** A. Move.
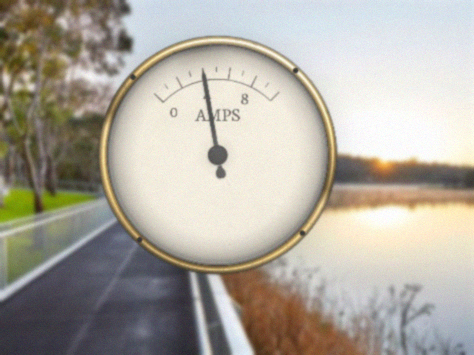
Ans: **4** A
